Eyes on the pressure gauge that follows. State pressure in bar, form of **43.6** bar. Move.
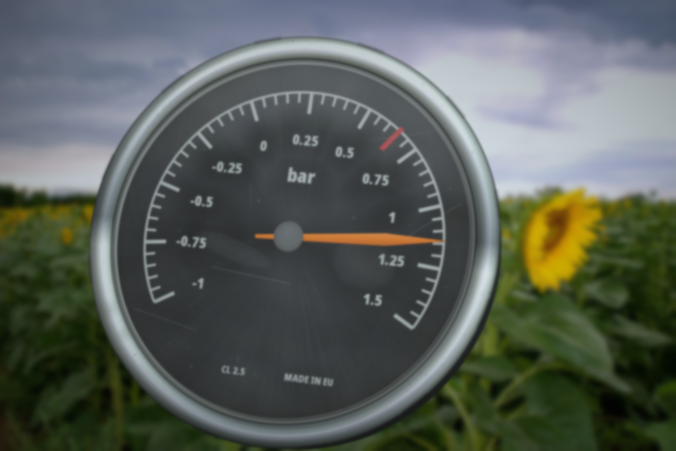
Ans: **1.15** bar
